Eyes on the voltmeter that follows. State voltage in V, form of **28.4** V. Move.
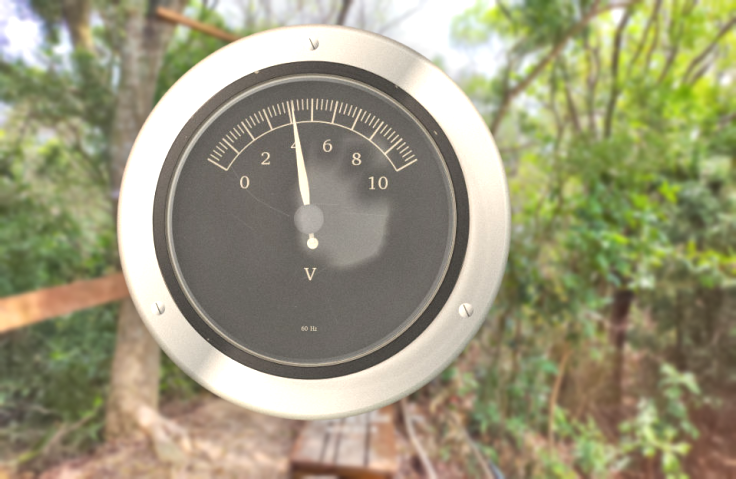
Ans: **4.2** V
